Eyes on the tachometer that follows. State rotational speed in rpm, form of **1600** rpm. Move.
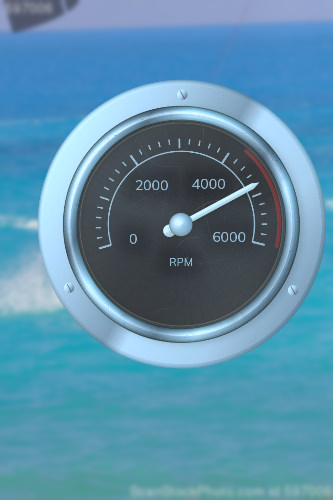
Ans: **4800** rpm
